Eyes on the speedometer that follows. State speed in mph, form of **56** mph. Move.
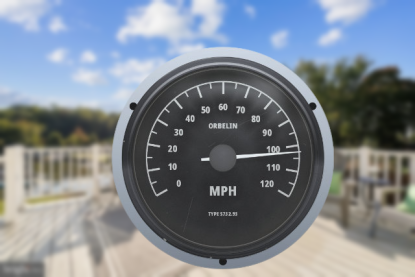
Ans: **102.5** mph
